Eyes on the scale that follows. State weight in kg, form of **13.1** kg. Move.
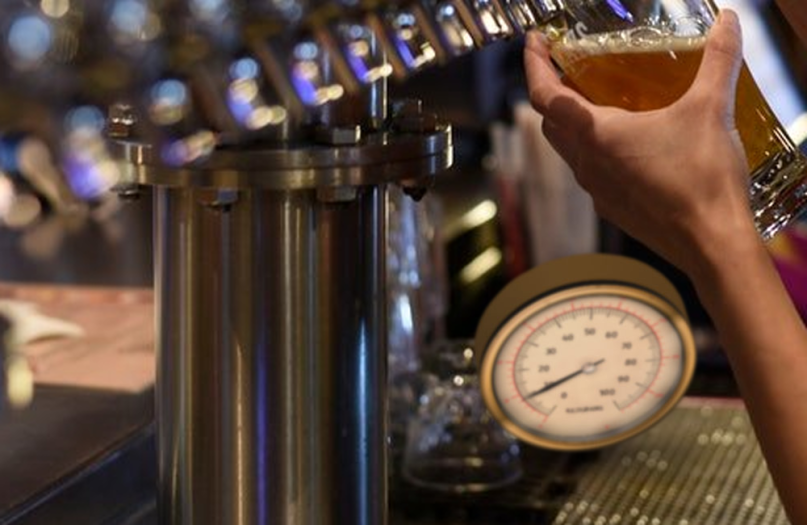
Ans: **10** kg
